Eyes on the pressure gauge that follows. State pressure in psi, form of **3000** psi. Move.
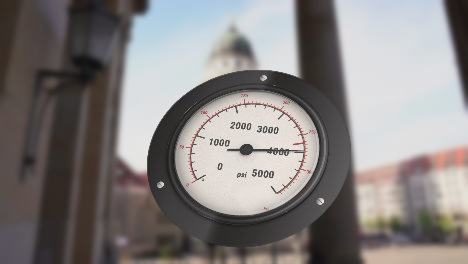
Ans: **4000** psi
